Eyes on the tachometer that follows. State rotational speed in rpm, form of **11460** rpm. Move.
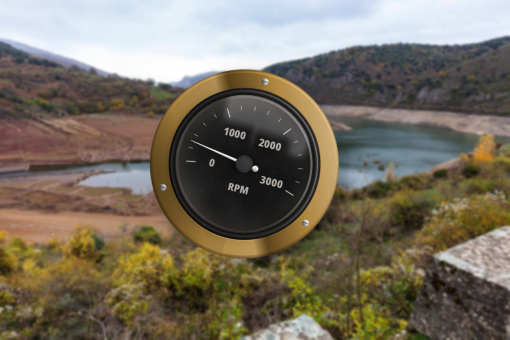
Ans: **300** rpm
